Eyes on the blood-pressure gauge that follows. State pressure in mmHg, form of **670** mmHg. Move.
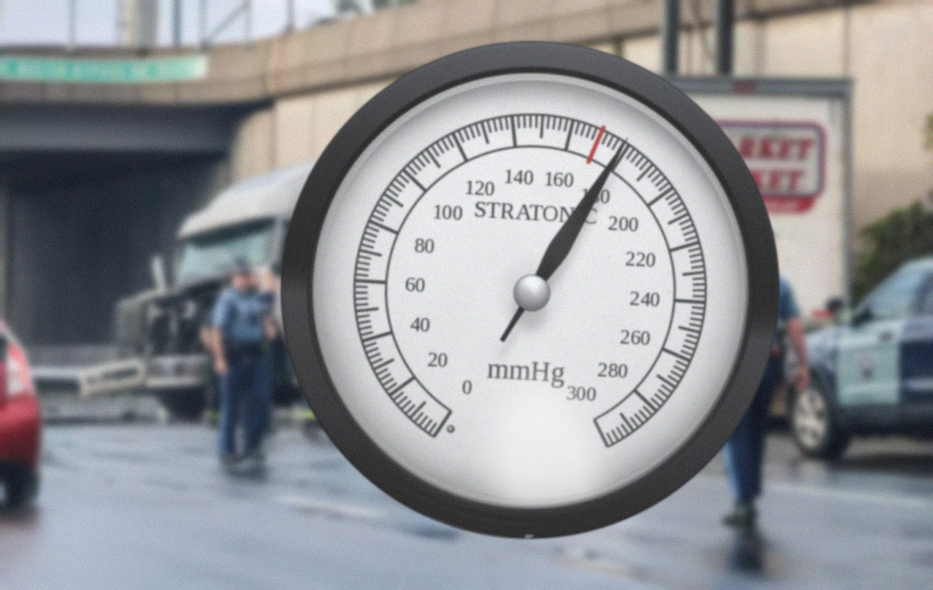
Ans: **178** mmHg
